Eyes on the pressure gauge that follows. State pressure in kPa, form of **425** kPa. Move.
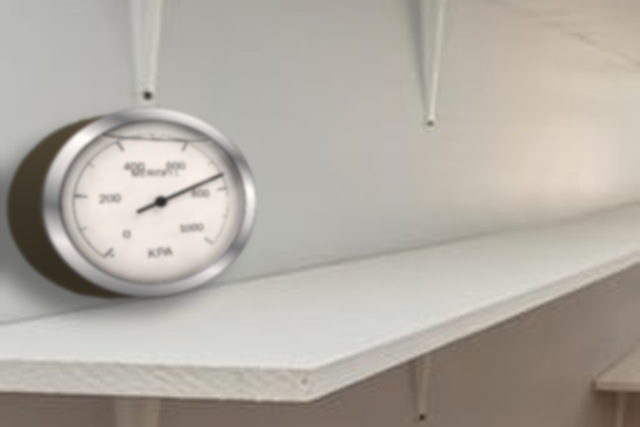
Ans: **750** kPa
